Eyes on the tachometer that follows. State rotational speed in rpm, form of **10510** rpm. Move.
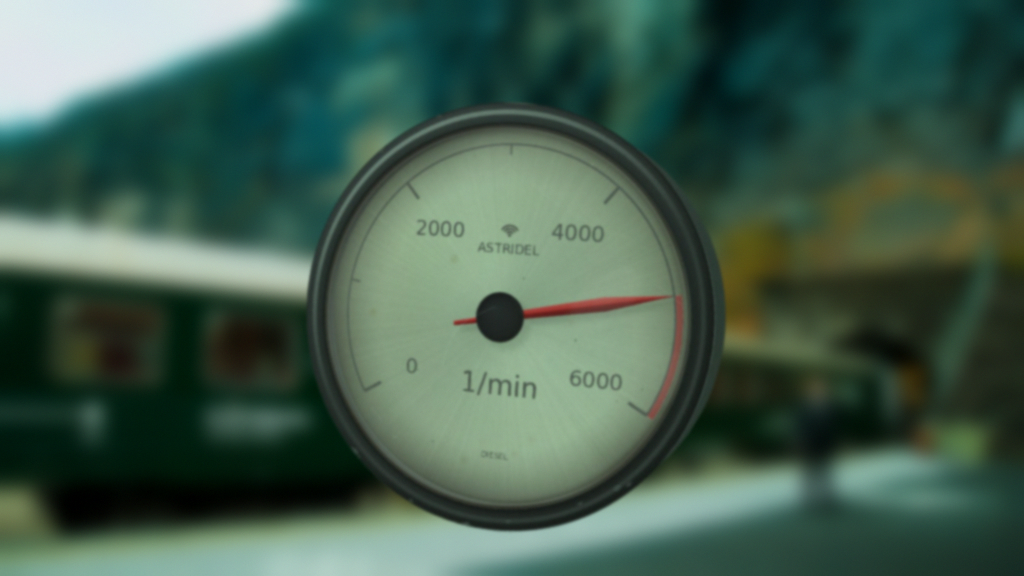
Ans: **5000** rpm
